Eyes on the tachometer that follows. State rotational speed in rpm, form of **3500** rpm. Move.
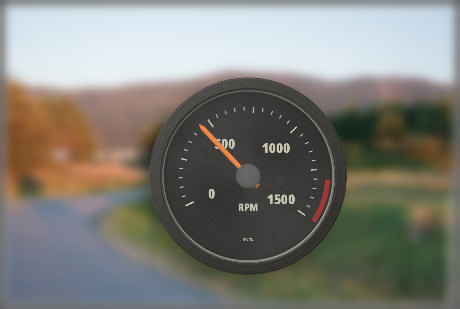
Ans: **450** rpm
